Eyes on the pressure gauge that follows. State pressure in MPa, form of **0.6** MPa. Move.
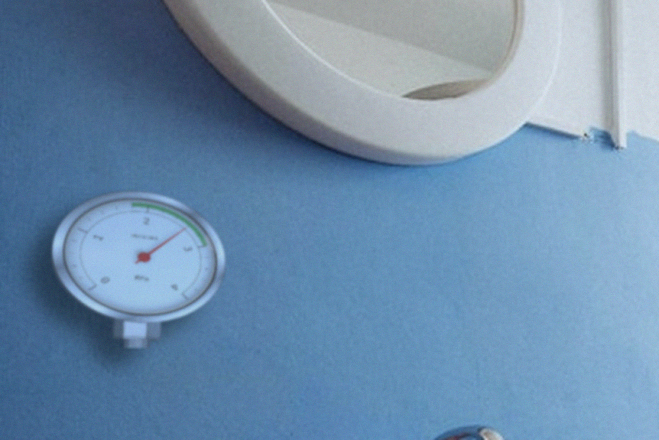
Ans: **2.6** MPa
